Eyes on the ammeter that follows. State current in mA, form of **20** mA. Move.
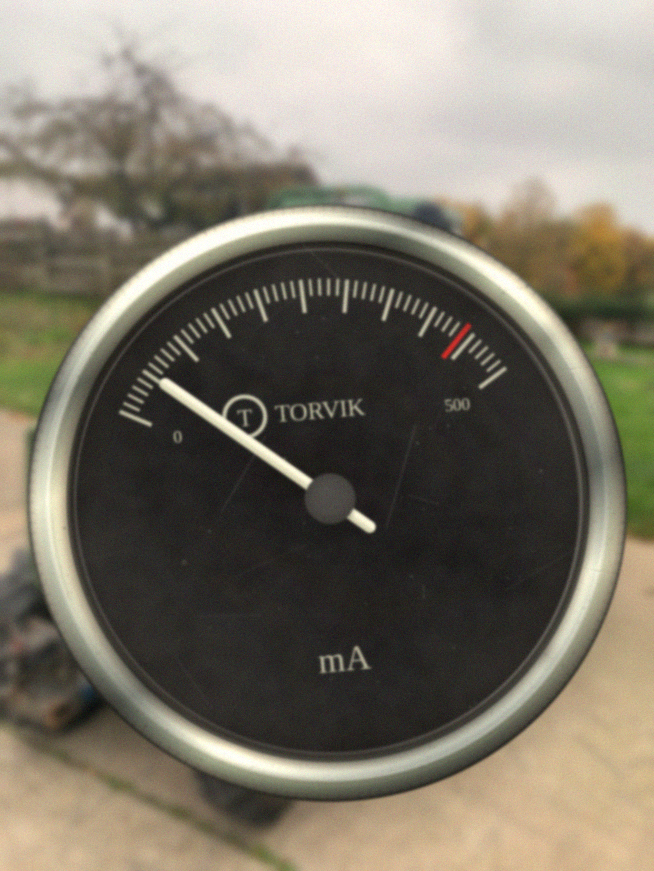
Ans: **50** mA
